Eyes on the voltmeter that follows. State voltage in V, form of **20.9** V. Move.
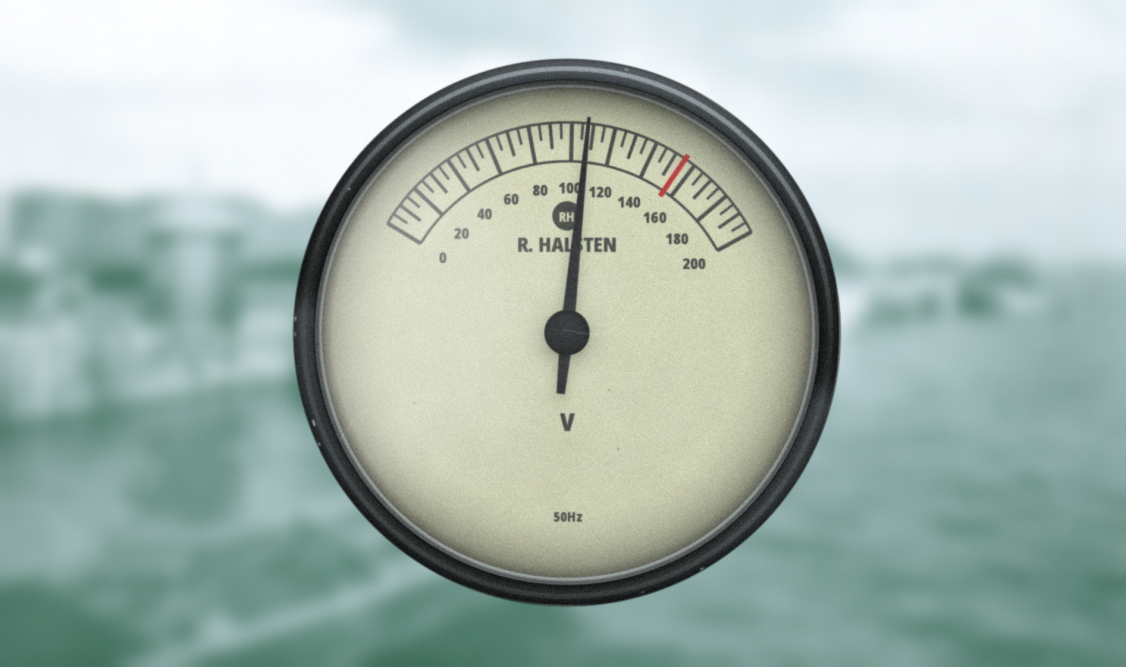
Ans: **107.5** V
